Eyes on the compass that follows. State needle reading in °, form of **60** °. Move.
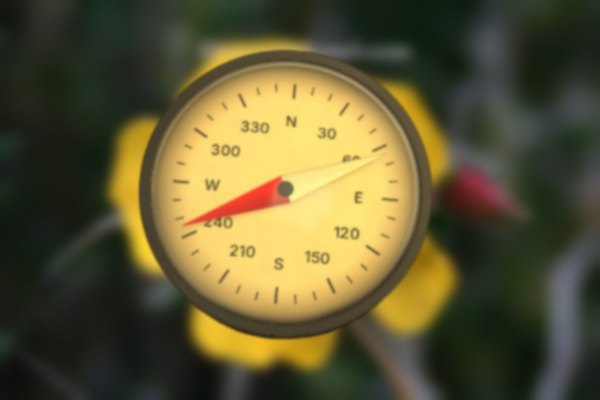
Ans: **245** °
